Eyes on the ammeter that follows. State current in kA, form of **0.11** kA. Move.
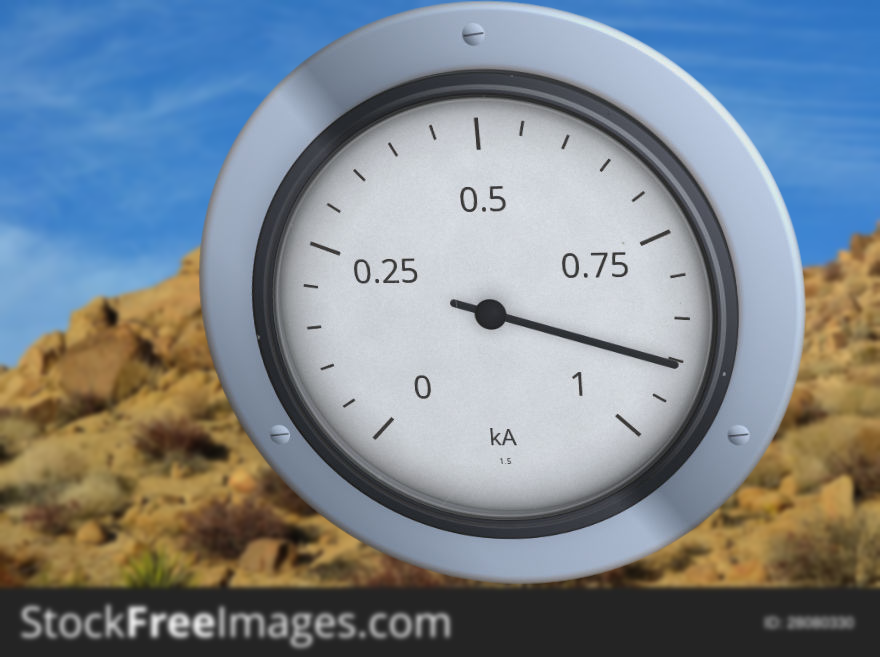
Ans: **0.9** kA
